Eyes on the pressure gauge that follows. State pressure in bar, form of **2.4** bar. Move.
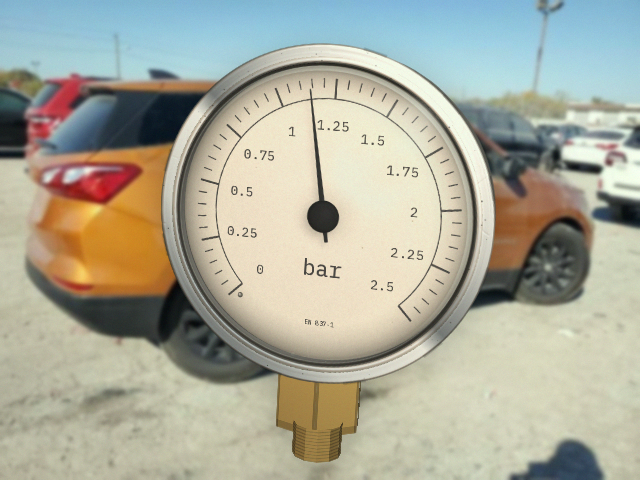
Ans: **1.15** bar
